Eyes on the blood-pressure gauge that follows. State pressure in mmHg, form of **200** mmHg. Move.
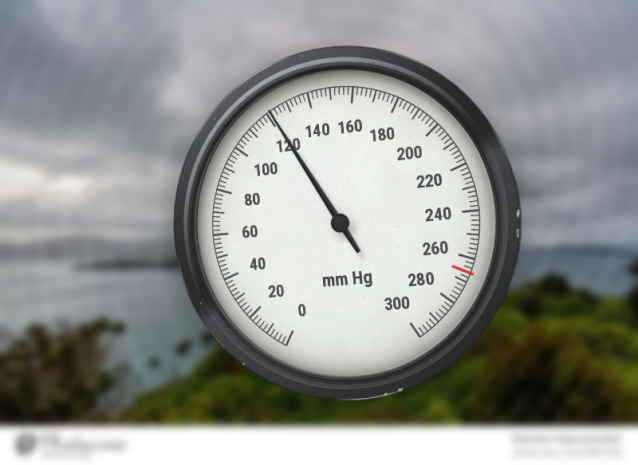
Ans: **122** mmHg
